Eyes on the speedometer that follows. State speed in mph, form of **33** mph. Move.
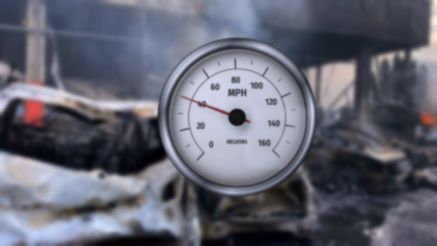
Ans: **40** mph
